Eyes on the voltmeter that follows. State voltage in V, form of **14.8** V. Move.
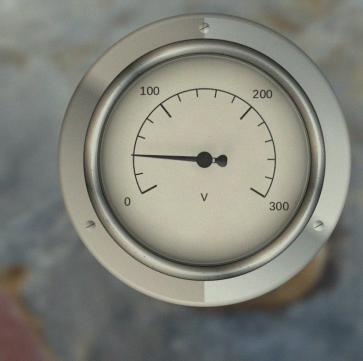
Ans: **40** V
